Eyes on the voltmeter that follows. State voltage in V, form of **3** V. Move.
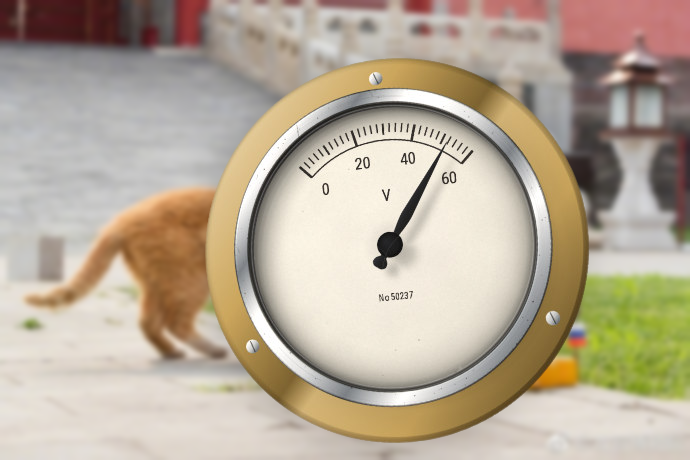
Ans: **52** V
